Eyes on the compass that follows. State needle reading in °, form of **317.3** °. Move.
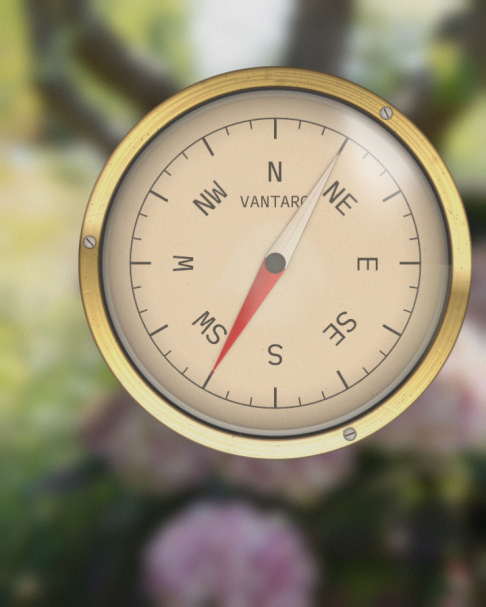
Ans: **210** °
